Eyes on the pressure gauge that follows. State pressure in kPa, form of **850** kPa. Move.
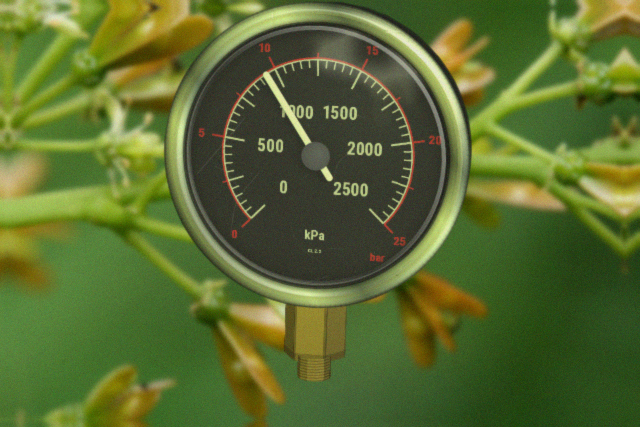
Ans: **950** kPa
